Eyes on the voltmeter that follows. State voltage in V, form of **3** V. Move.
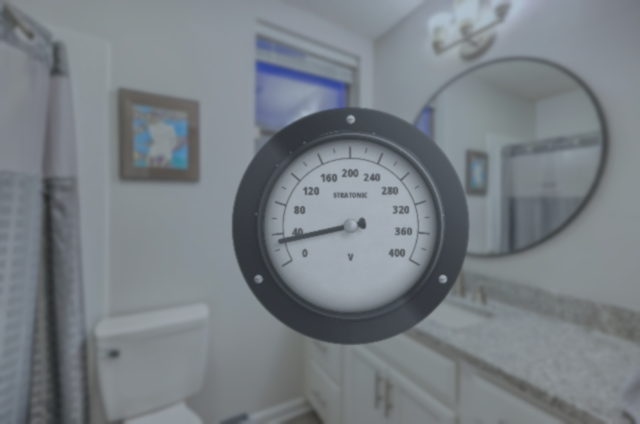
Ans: **30** V
